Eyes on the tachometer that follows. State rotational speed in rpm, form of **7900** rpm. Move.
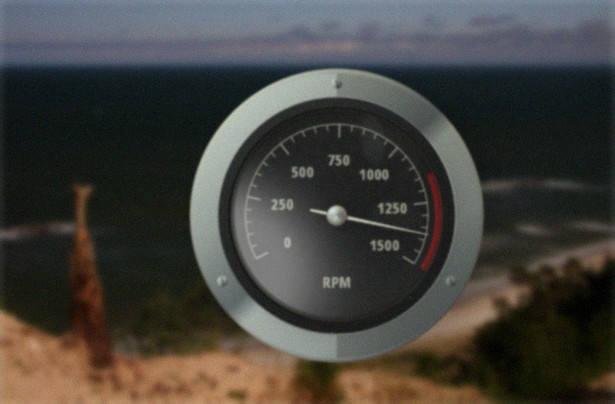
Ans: **1375** rpm
